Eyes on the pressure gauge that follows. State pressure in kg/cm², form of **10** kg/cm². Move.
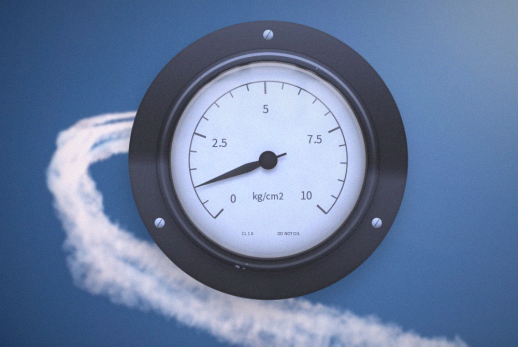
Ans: **1** kg/cm²
